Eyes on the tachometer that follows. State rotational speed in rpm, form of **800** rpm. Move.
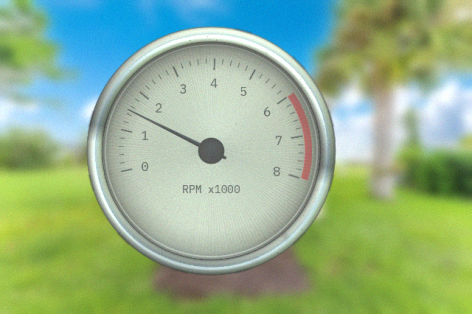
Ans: **1500** rpm
